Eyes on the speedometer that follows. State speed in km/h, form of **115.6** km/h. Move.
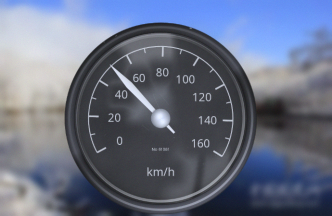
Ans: **50** km/h
